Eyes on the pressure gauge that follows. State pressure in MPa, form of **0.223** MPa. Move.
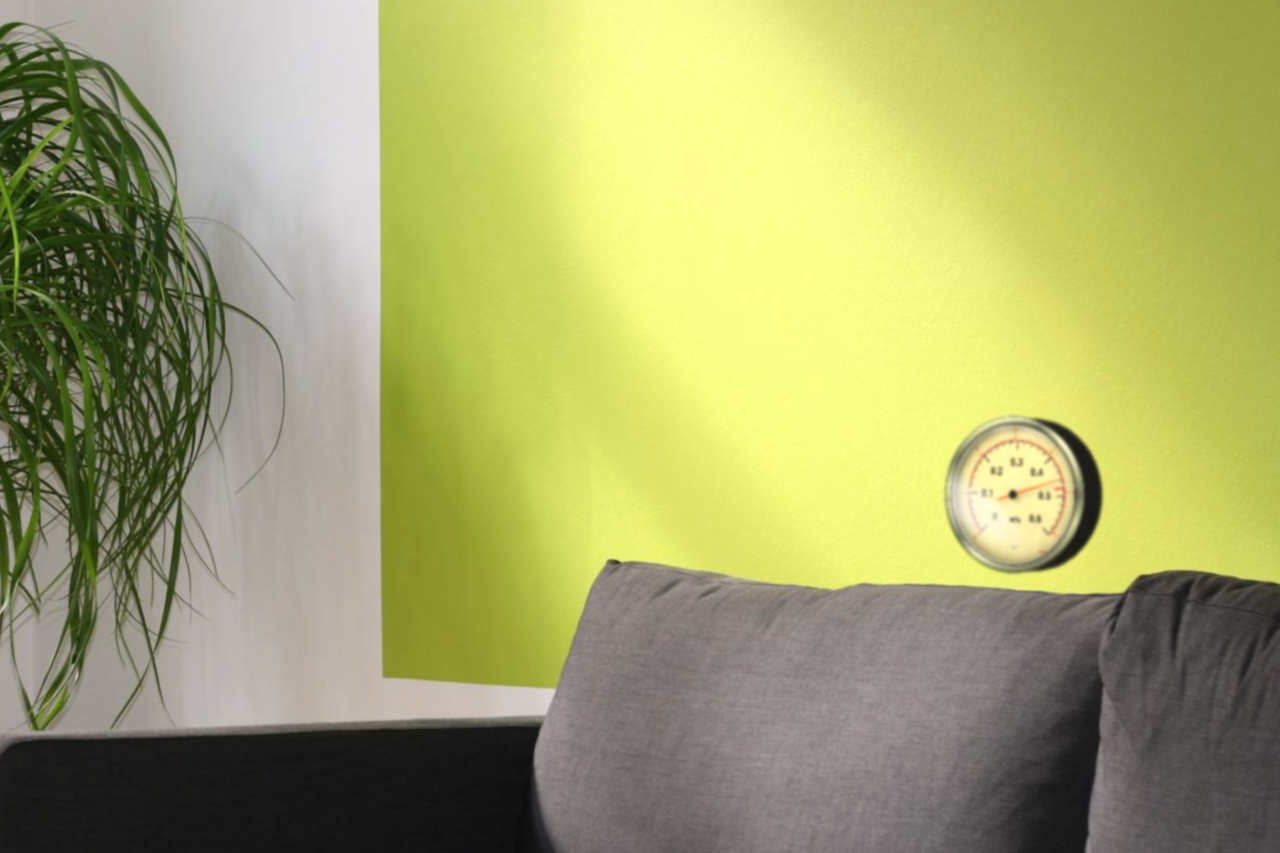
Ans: **0.46** MPa
